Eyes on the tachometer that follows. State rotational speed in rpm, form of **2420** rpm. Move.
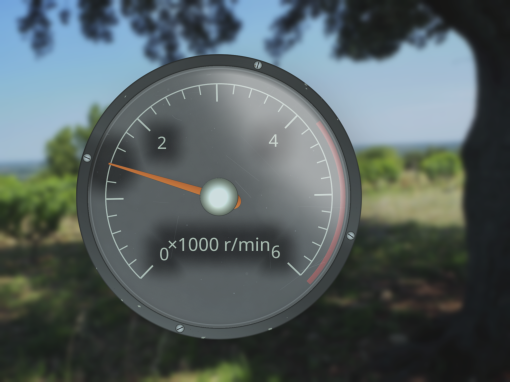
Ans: **1400** rpm
